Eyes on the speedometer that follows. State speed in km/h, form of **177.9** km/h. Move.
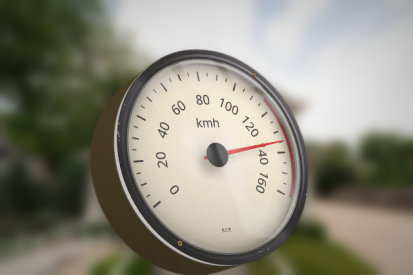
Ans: **135** km/h
